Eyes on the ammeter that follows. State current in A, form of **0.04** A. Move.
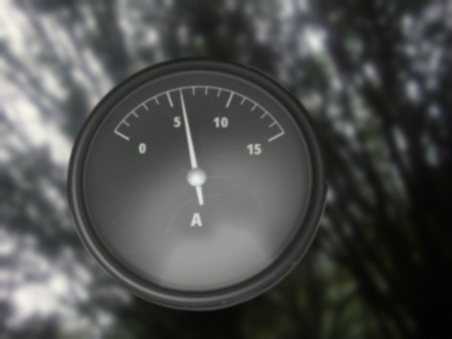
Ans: **6** A
